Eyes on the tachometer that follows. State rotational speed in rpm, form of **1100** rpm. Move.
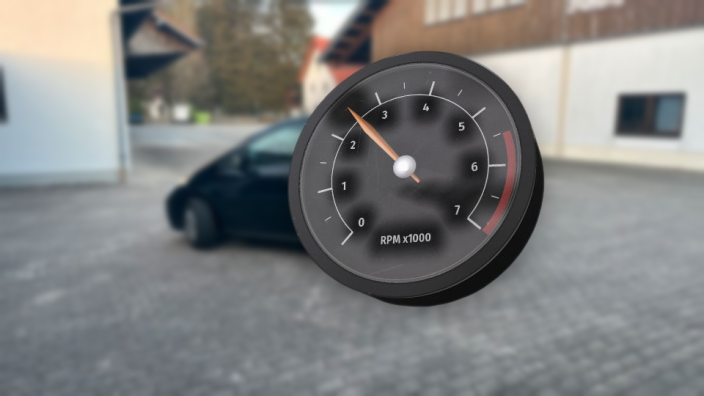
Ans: **2500** rpm
